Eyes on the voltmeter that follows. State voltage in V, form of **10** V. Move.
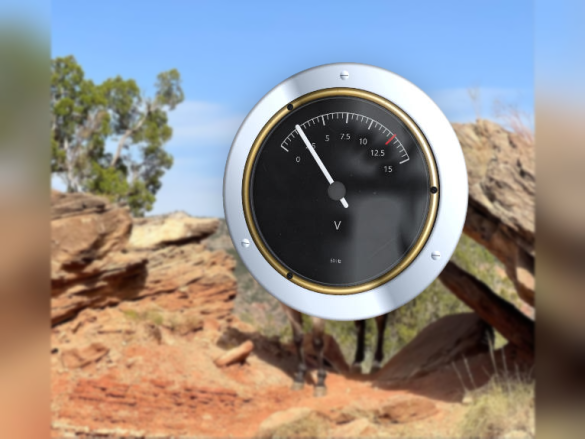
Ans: **2.5** V
